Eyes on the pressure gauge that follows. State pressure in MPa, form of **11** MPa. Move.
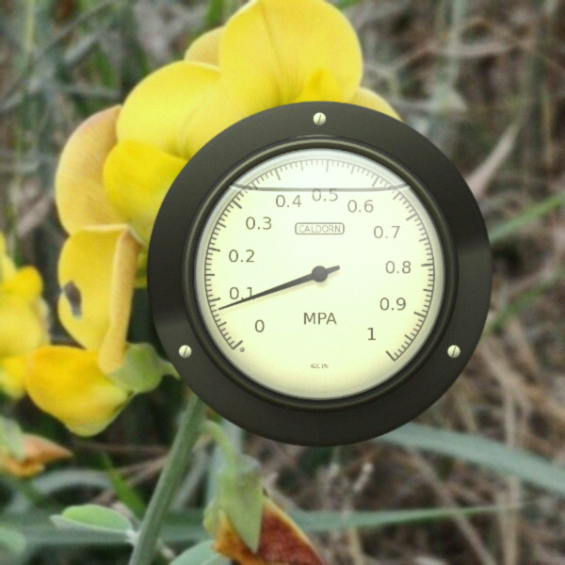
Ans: **0.08** MPa
